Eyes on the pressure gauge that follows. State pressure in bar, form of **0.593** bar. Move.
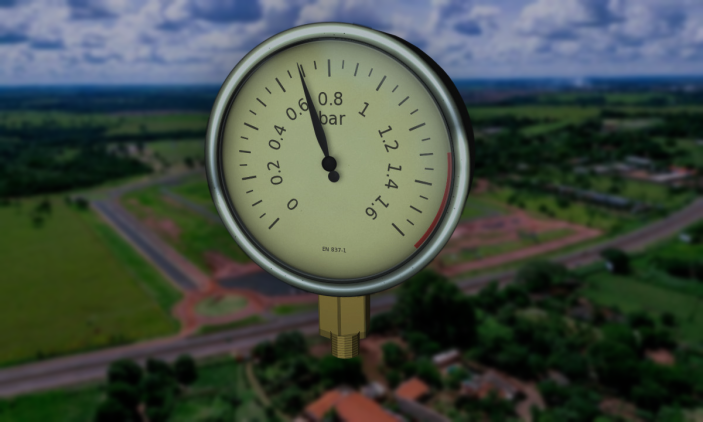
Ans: **0.7** bar
